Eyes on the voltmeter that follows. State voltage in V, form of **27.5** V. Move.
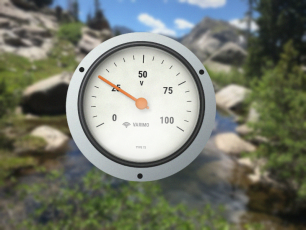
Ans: **25** V
